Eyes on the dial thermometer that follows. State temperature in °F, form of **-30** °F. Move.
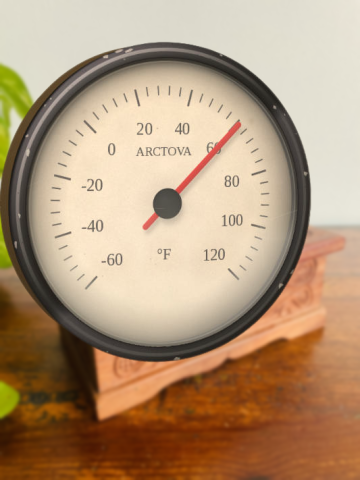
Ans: **60** °F
